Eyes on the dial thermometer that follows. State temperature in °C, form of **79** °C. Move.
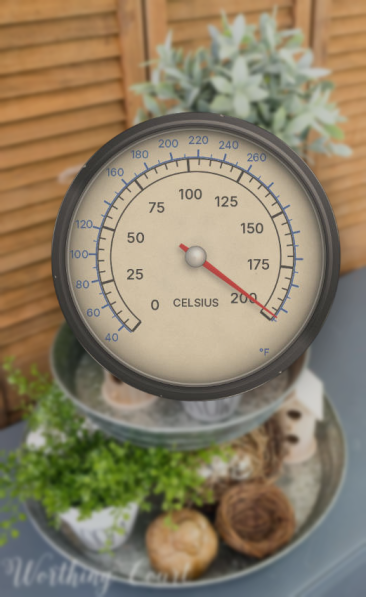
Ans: **197.5** °C
